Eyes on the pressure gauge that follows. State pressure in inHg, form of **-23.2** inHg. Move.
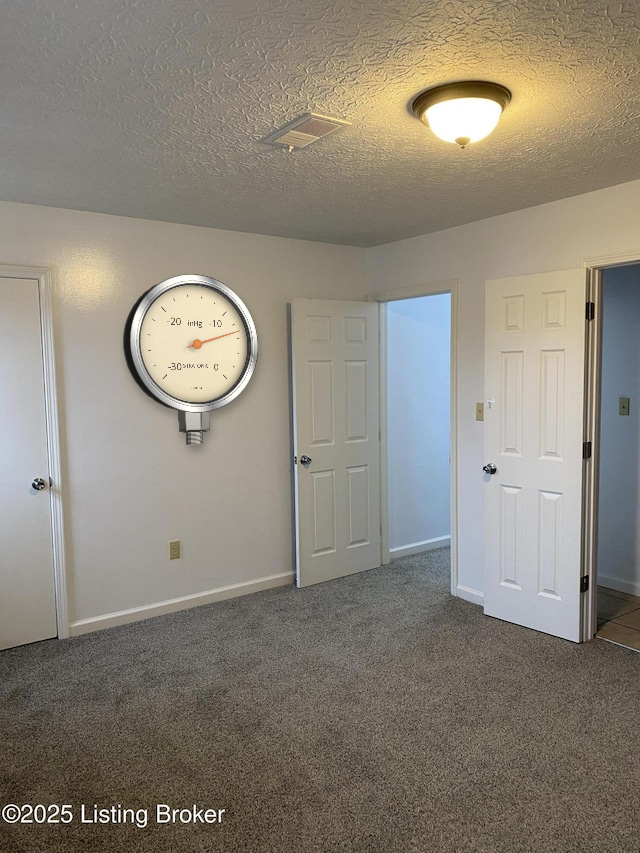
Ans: **-7** inHg
